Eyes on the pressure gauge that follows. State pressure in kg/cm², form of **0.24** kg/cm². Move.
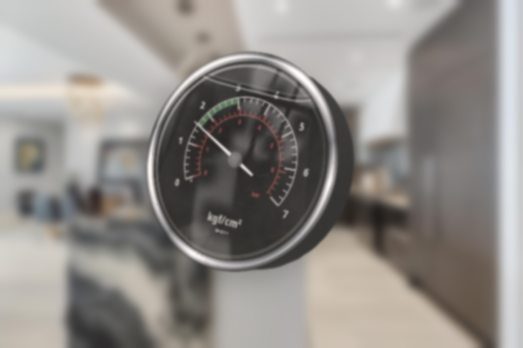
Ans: **1.6** kg/cm²
